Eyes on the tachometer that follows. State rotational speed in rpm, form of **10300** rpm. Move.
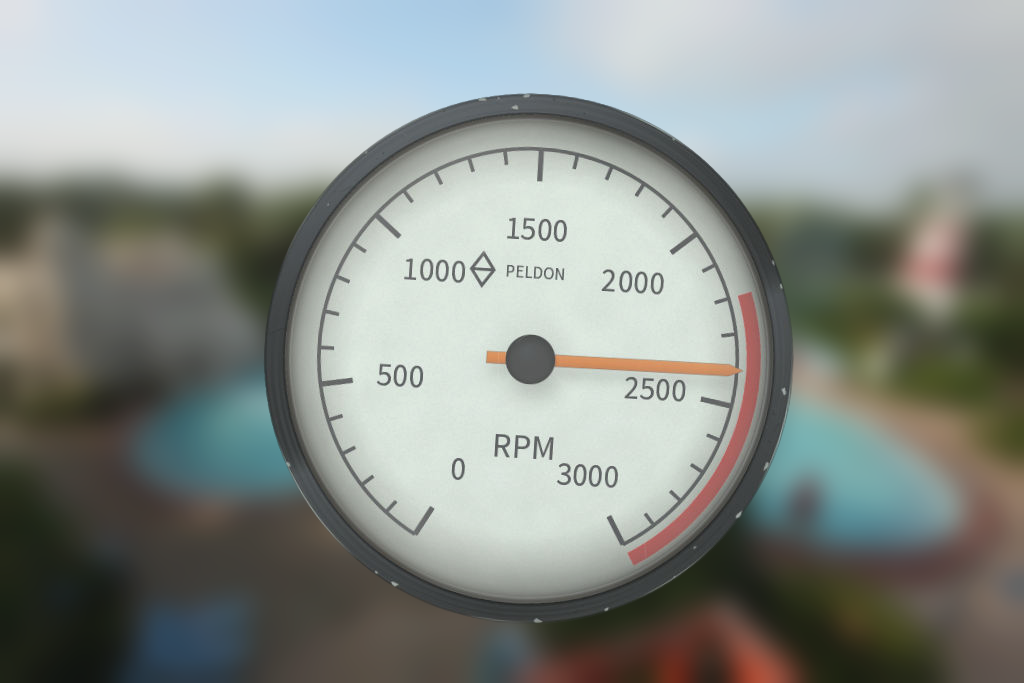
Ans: **2400** rpm
